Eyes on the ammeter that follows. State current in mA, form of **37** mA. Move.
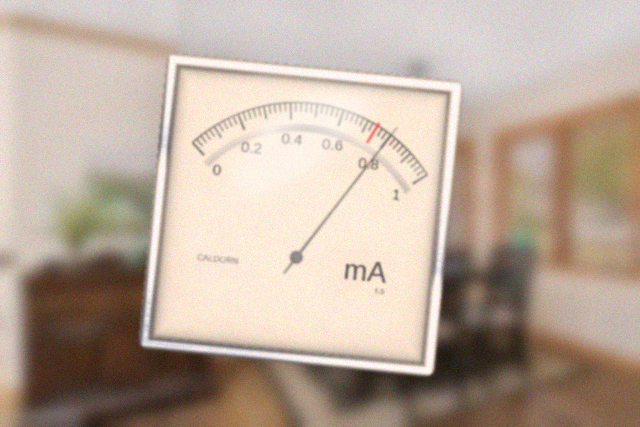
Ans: **0.8** mA
